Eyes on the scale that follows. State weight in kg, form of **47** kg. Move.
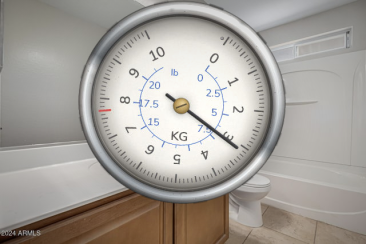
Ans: **3.1** kg
